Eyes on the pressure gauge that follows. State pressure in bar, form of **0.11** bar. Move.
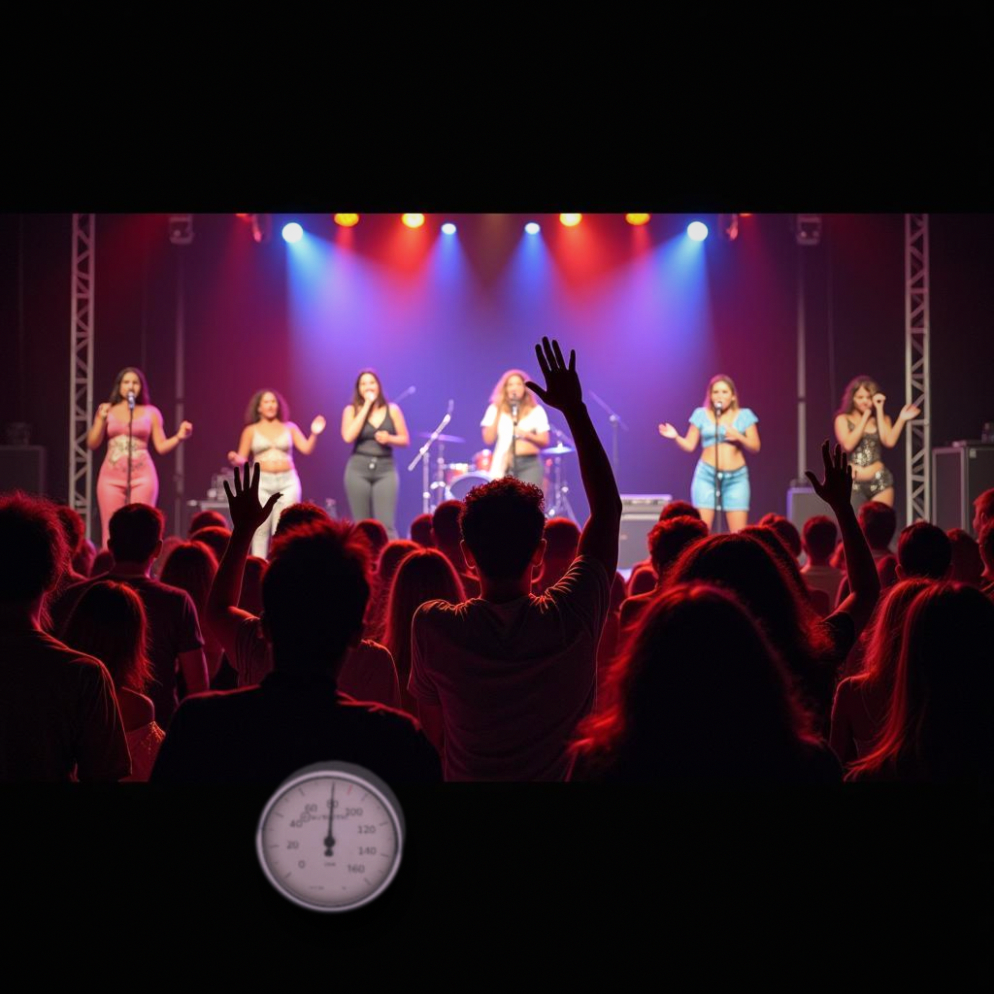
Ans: **80** bar
